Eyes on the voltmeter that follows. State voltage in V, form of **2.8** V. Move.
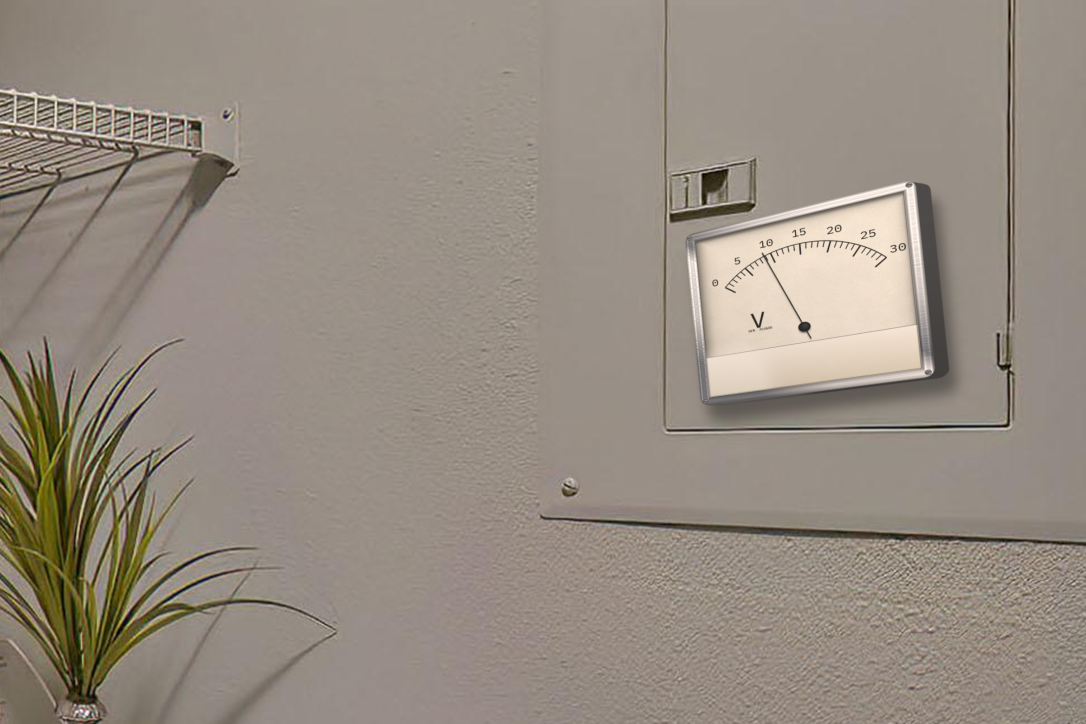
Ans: **9** V
